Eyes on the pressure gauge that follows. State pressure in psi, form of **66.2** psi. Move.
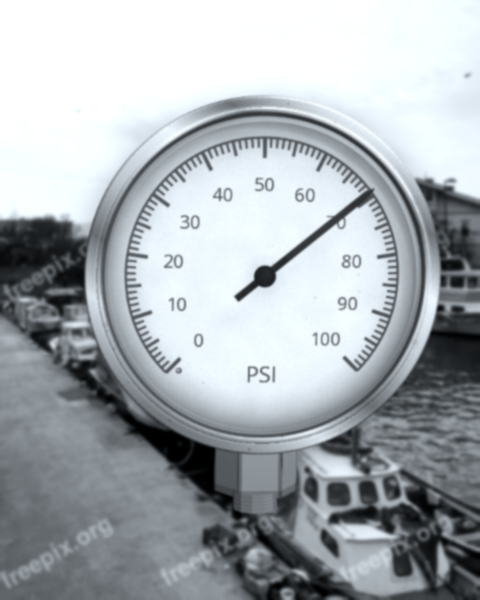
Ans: **69** psi
